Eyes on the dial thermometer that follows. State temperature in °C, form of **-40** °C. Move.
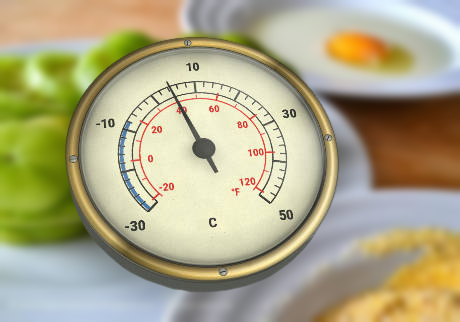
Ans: **4** °C
